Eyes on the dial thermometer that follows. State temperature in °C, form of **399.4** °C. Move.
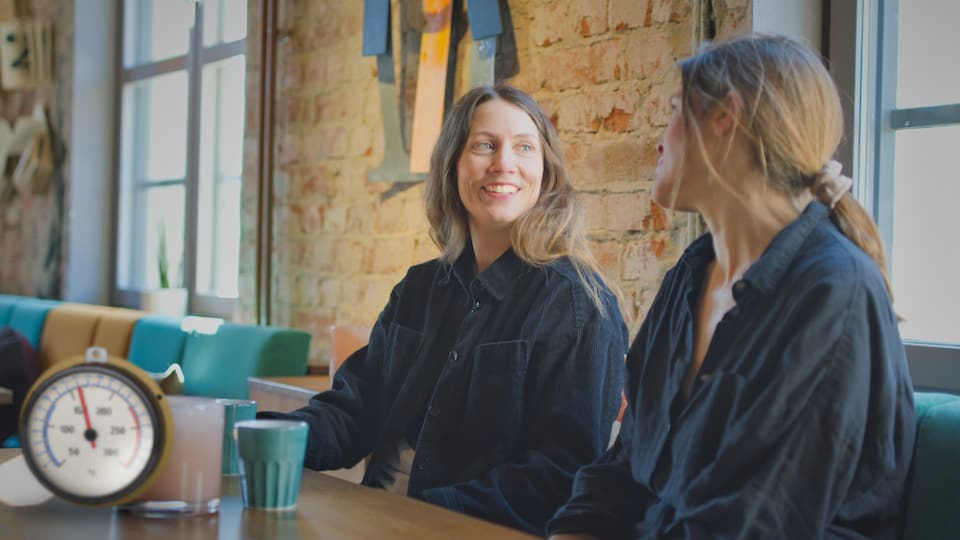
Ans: **162.5** °C
